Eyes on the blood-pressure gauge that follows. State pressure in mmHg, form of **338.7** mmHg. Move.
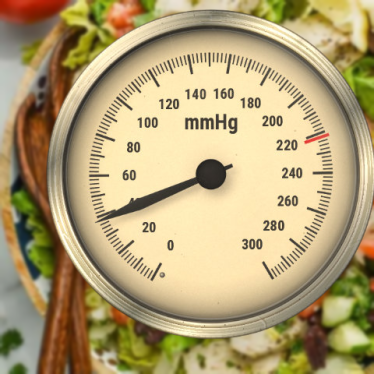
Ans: **38** mmHg
